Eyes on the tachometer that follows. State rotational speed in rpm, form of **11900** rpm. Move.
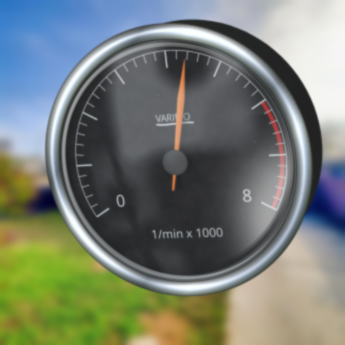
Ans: **4400** rpm
